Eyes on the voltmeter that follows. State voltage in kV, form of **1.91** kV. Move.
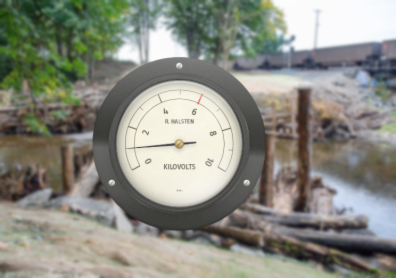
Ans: **1** kV
